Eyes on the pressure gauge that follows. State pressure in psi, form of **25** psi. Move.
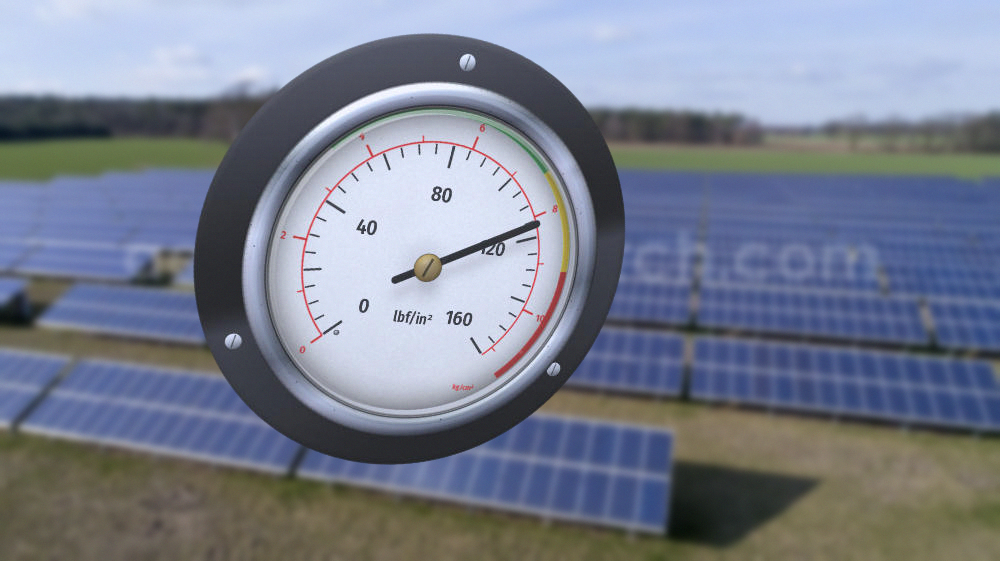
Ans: **115** psi
